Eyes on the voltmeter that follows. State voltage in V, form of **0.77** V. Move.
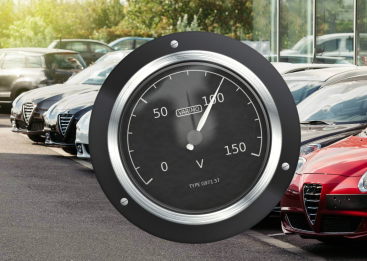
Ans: **100** V
